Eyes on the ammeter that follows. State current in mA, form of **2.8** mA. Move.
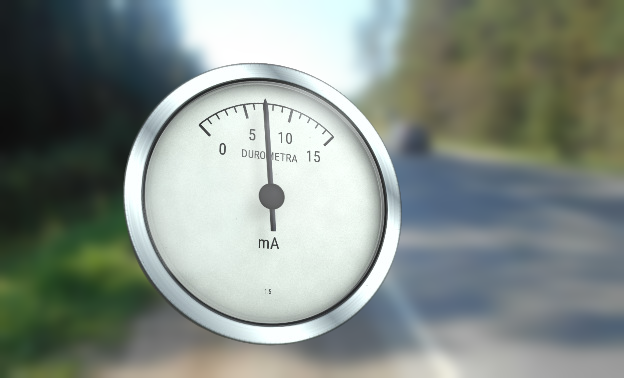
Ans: **7** mA
